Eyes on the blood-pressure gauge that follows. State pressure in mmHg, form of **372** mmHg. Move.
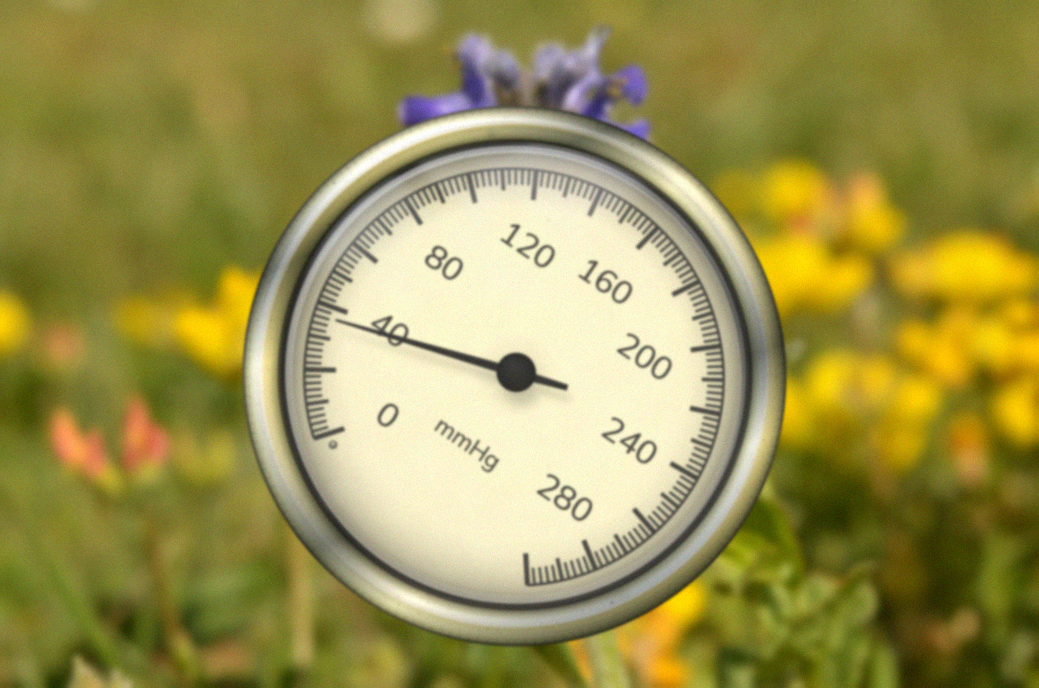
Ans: **36** mmHg
